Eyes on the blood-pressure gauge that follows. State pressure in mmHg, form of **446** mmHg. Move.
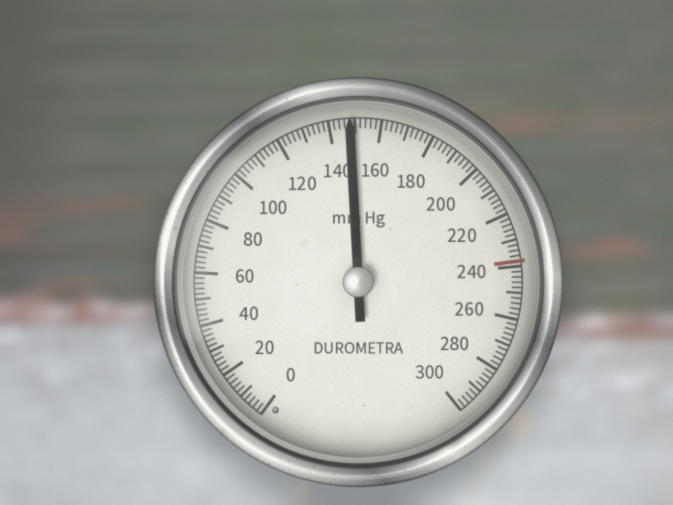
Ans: **148** mmHg
